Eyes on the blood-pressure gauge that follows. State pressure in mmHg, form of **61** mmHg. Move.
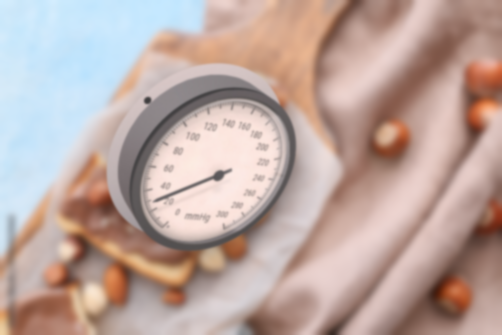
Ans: **30** mmHg
